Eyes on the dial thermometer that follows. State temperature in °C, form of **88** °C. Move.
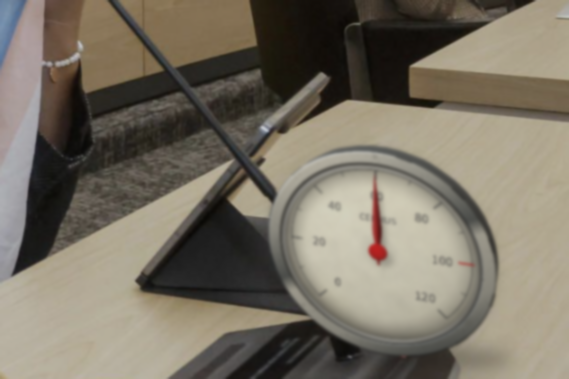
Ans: **60** °C
